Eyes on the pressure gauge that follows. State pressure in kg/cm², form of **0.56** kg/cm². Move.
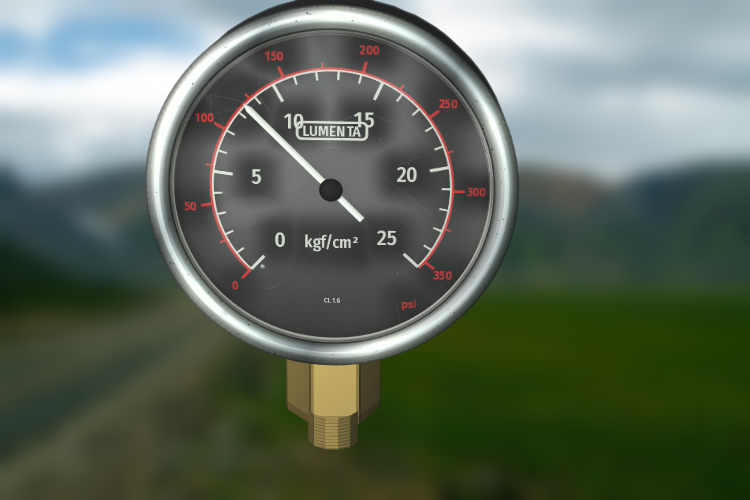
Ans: **8.5** kg/cm²
